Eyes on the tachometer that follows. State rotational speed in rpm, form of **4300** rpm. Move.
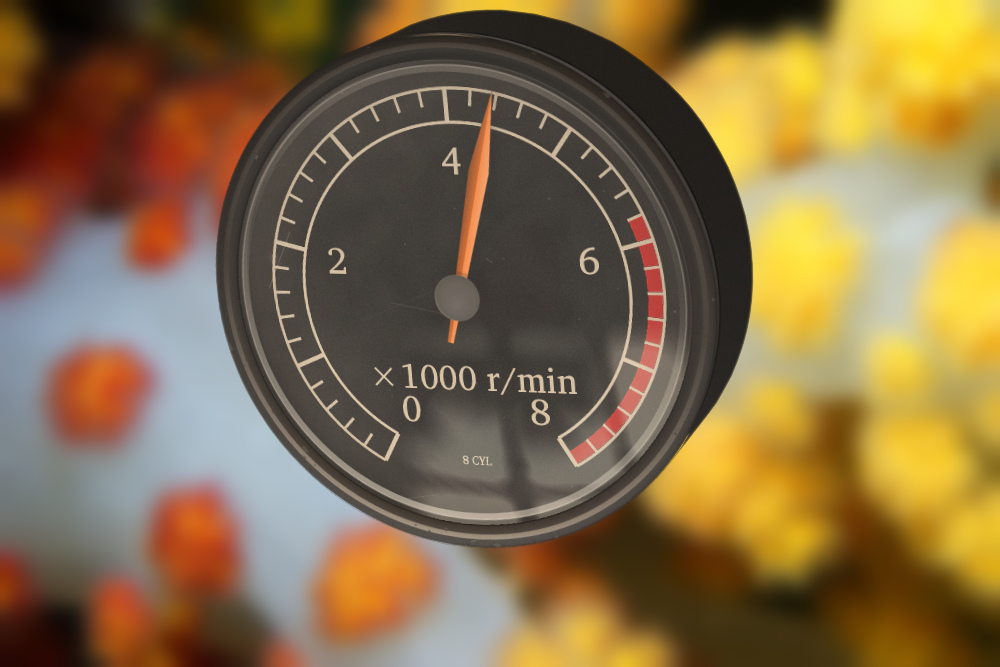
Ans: **4400** rpm
